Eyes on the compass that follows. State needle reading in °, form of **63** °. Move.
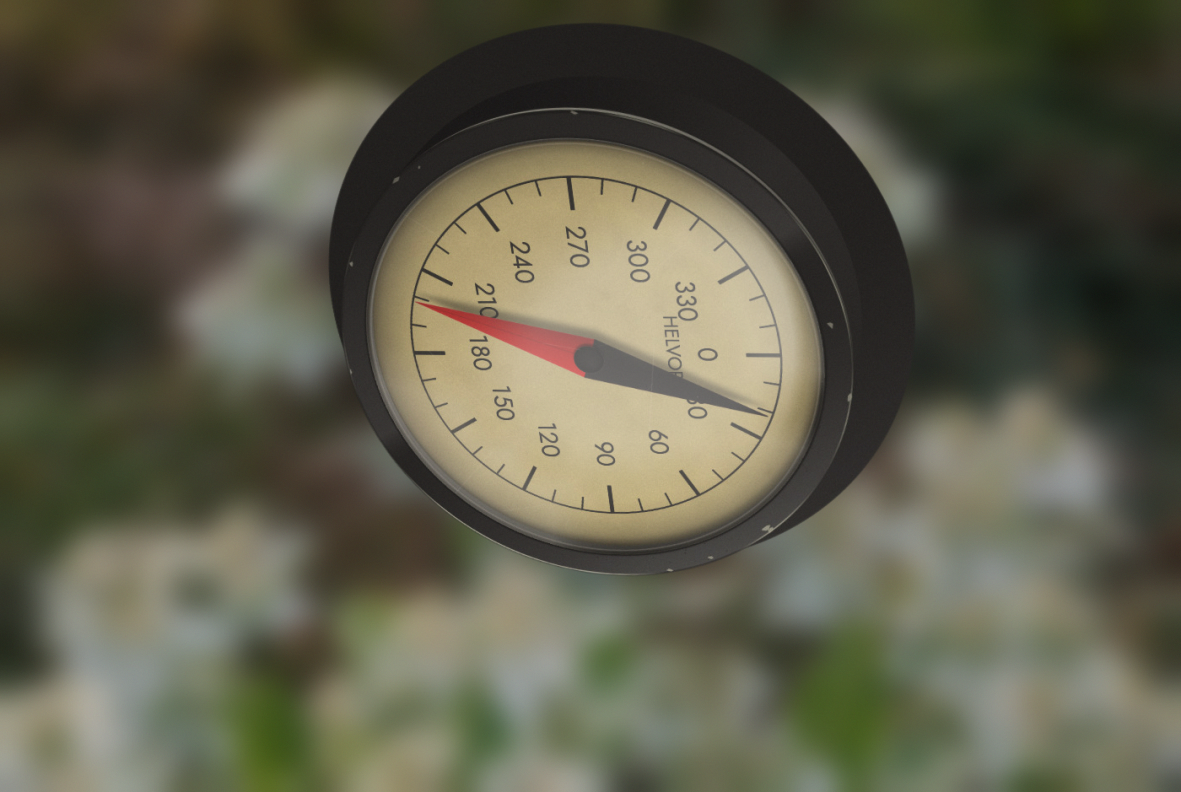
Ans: **200** °
